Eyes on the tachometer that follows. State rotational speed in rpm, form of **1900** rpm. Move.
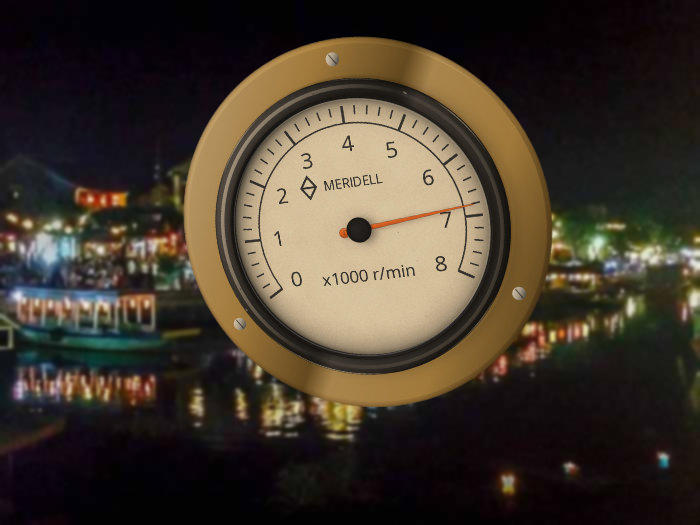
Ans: **6800** rpm
